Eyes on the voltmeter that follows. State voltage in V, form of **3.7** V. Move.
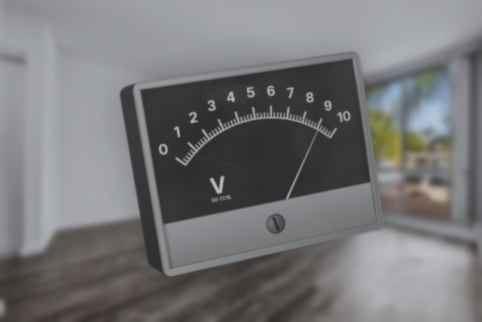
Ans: **9** V
